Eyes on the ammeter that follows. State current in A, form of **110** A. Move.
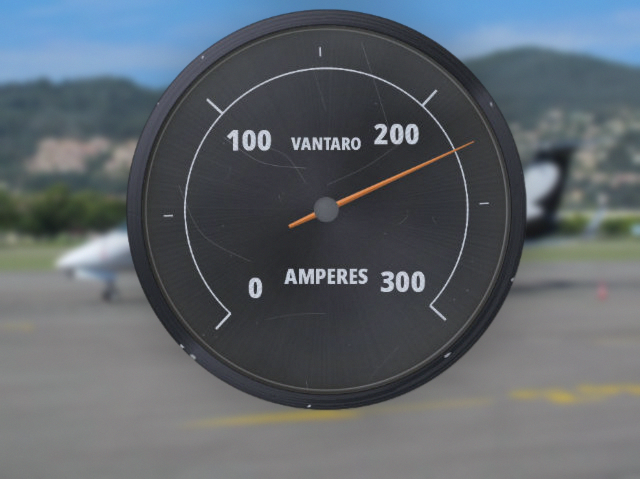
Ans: **225** A
